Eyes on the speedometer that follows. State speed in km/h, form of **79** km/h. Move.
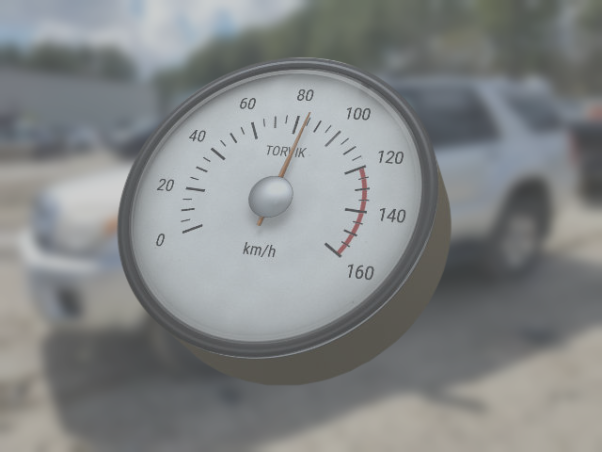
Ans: **85** km/h
